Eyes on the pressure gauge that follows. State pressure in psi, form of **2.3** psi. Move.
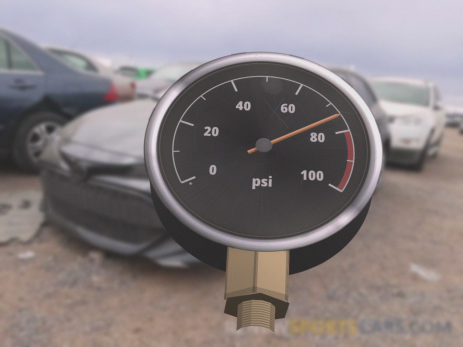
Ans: **75** psi
